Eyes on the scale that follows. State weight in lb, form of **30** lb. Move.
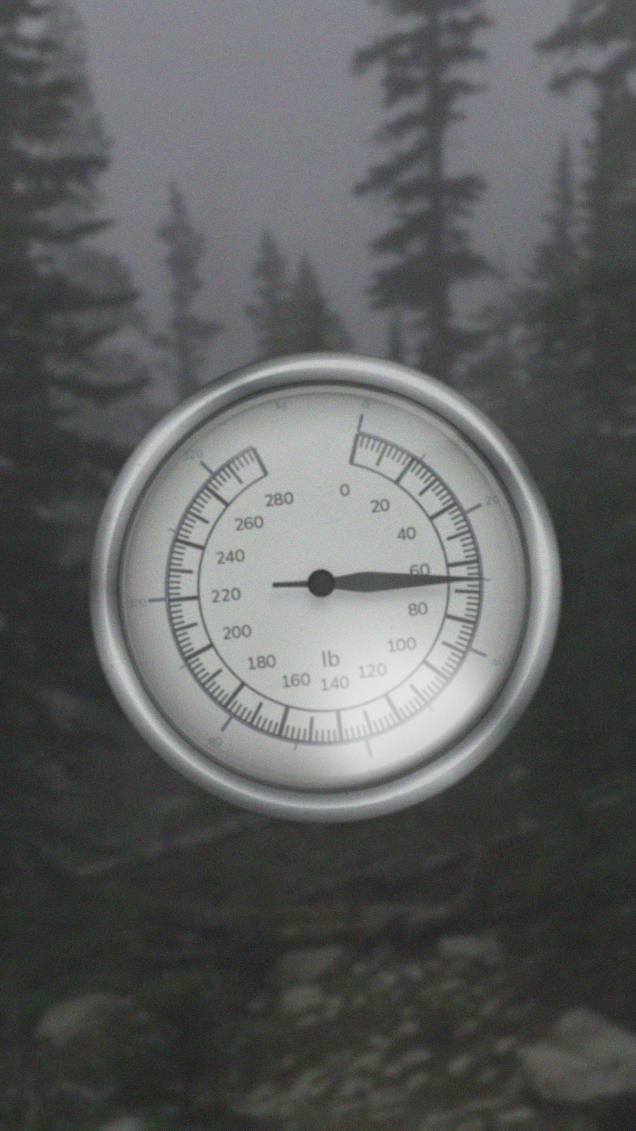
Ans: **66** lb
